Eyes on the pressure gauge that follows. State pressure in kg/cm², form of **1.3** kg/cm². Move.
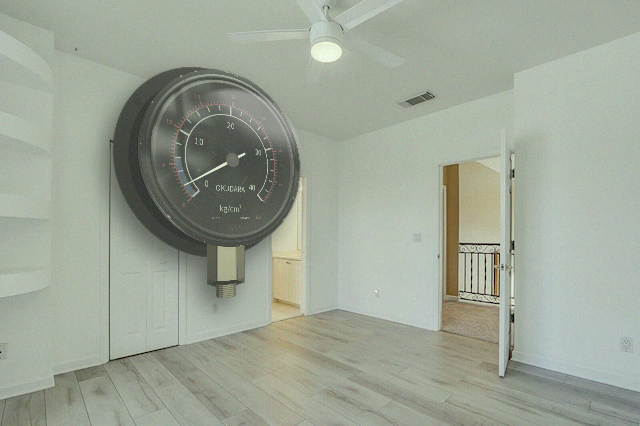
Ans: **2** kg/cm²
